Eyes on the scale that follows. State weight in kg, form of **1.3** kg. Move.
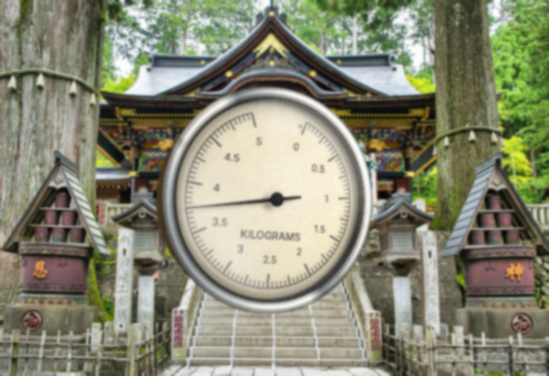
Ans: **3.75** kg
